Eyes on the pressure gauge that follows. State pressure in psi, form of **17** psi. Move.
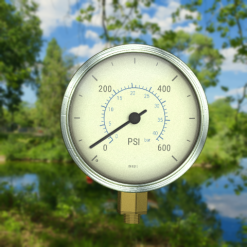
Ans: **25** psi
